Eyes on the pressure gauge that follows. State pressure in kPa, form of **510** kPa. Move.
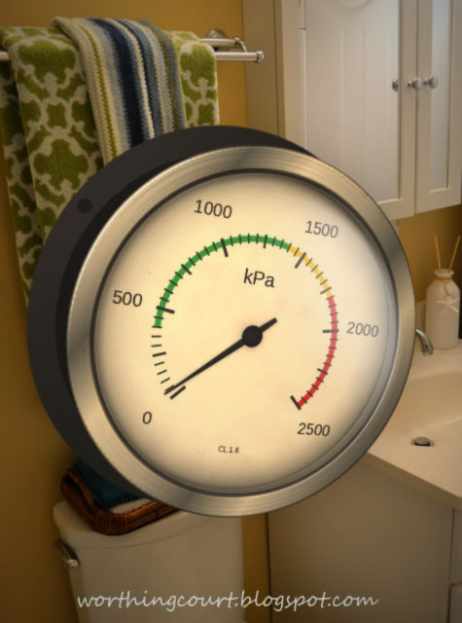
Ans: **50** kPa
